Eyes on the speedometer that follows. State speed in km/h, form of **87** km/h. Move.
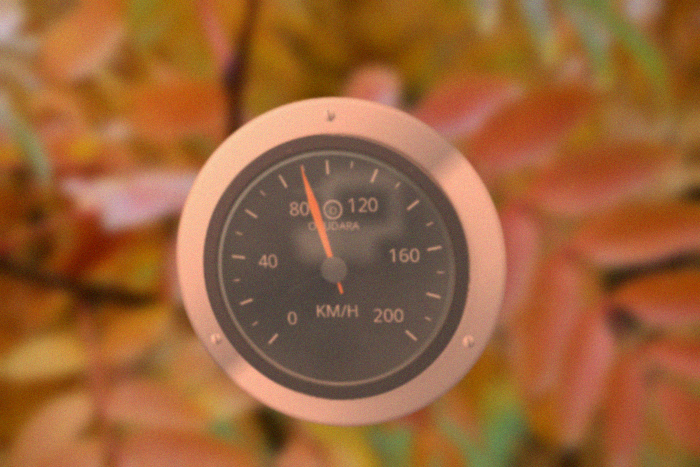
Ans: **90** km/h
